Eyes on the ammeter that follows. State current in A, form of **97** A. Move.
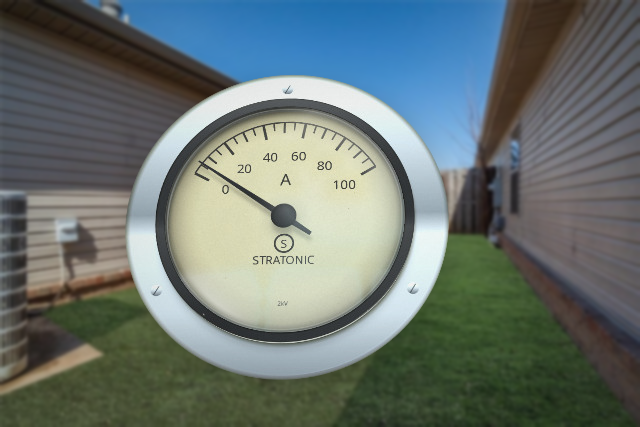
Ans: **5** A
